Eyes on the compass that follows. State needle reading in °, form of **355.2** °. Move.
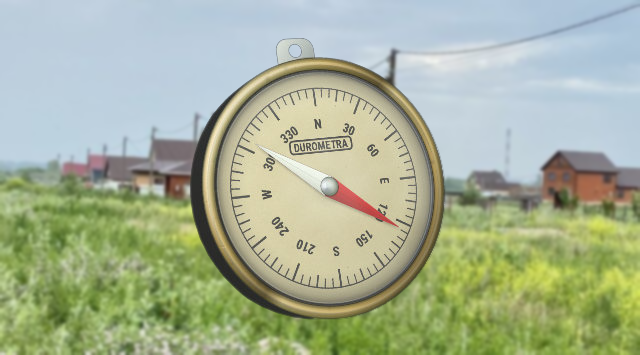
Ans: **125** °
